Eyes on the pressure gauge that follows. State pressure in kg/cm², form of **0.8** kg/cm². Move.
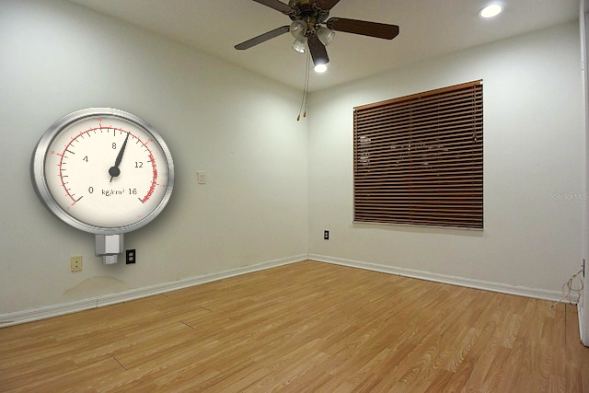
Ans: **9** kg/cm²
